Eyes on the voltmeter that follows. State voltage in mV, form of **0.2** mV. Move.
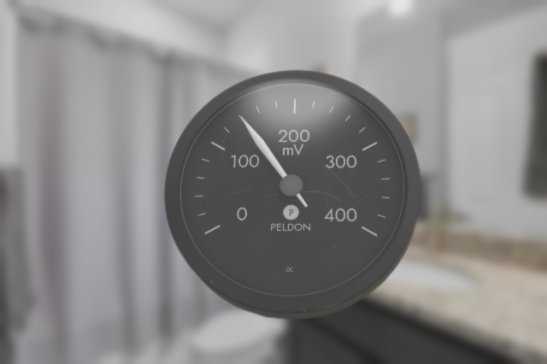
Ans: **140** mV
